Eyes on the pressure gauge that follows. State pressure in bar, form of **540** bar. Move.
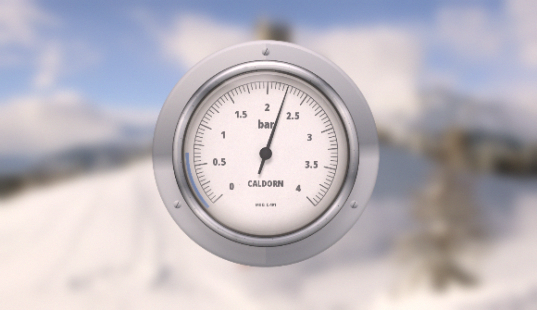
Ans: **2.25** bar
